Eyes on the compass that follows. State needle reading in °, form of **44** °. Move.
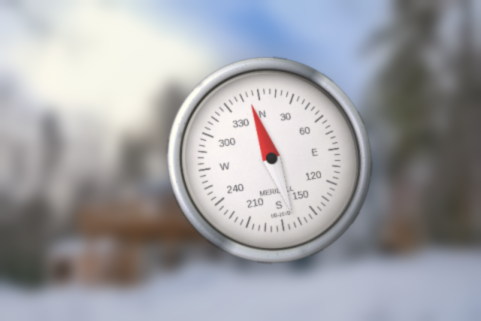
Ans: **350** °
